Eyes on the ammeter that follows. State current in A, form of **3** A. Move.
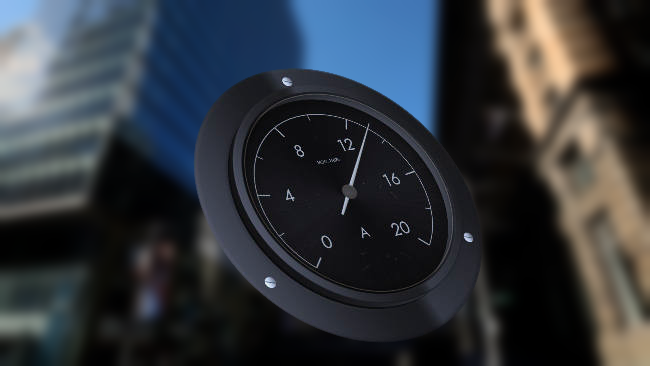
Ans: **13** A
